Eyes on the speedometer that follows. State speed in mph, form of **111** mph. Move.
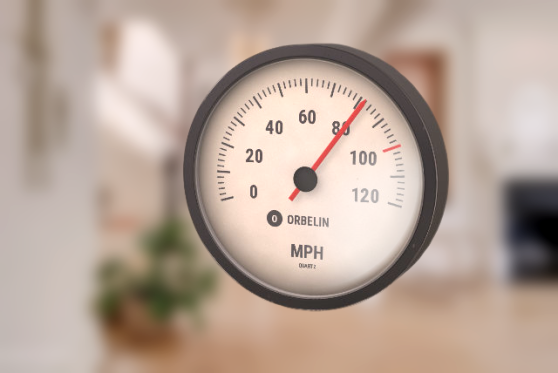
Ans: **82** mph
